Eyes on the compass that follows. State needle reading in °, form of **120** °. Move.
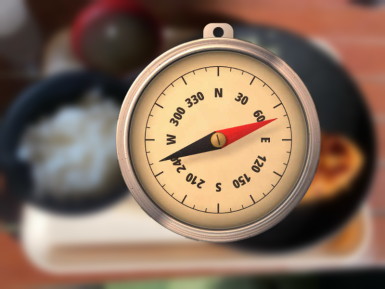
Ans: **70** °
